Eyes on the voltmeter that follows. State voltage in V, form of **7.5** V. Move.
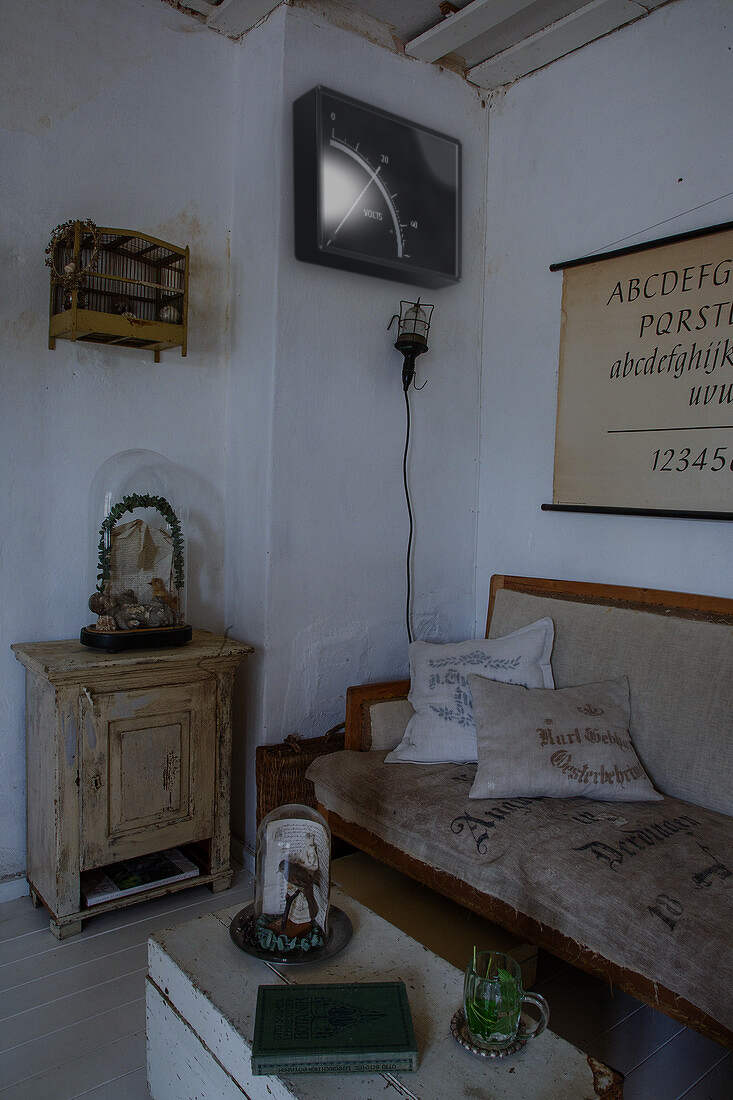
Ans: **20** V
